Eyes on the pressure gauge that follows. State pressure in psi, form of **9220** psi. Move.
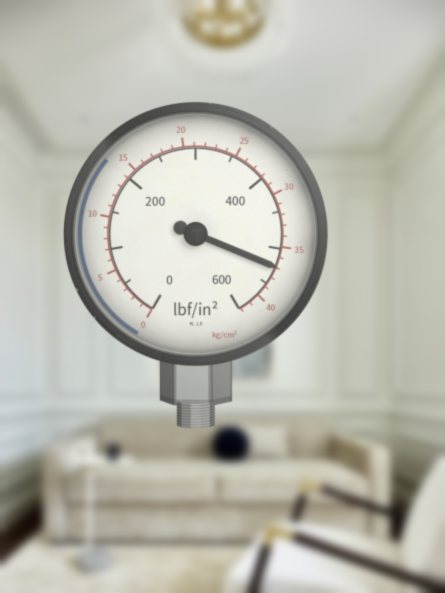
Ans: **525** psi
